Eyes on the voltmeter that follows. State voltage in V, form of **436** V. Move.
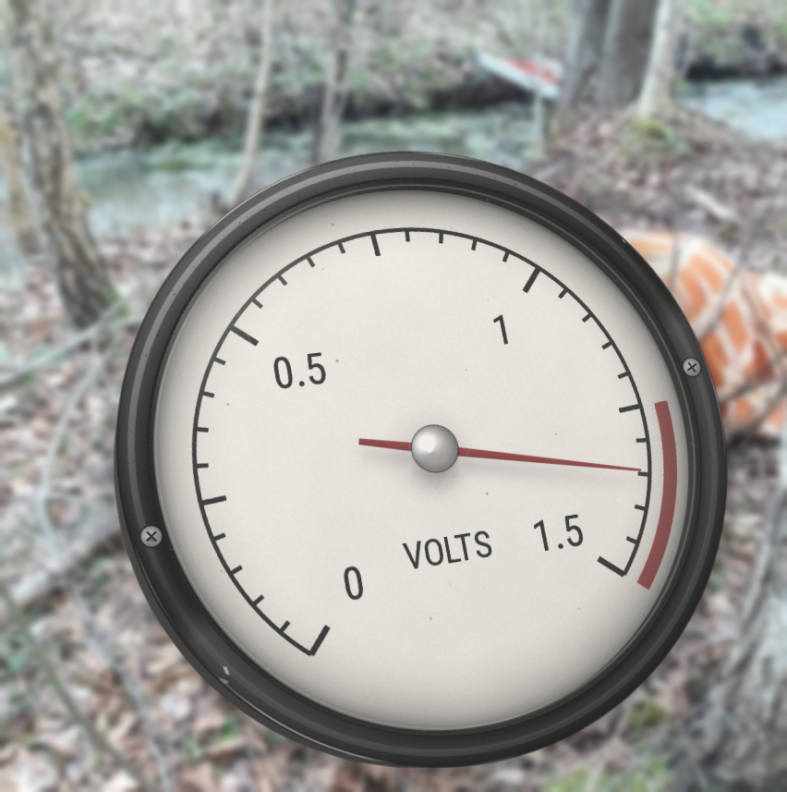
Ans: **1.35** V
